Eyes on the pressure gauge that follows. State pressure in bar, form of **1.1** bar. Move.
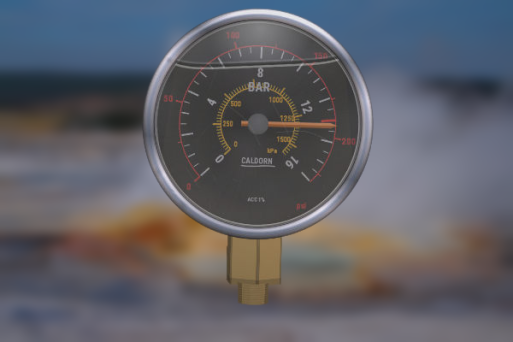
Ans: **13.25** bar
